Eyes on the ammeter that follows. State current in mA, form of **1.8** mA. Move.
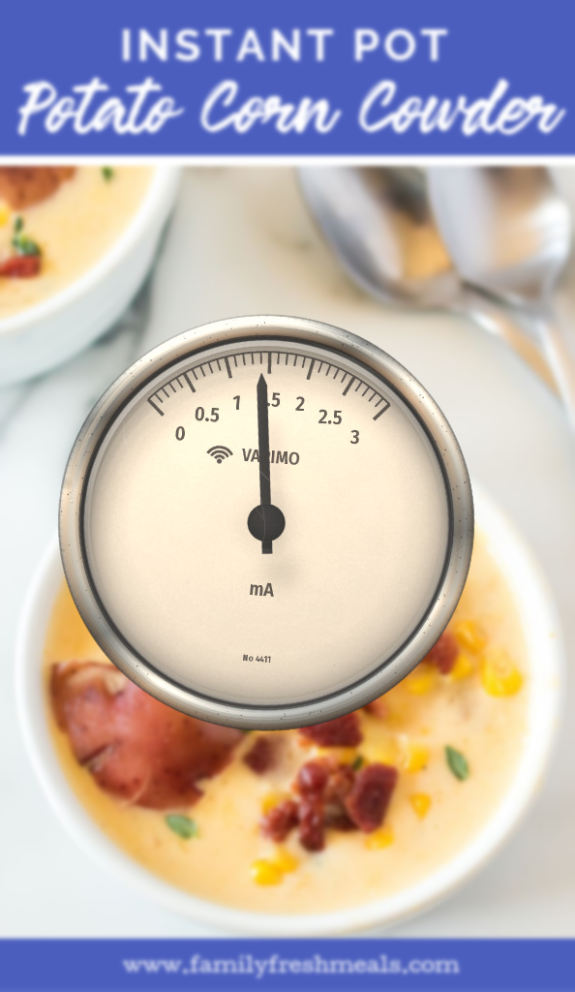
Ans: **1.4** mA
